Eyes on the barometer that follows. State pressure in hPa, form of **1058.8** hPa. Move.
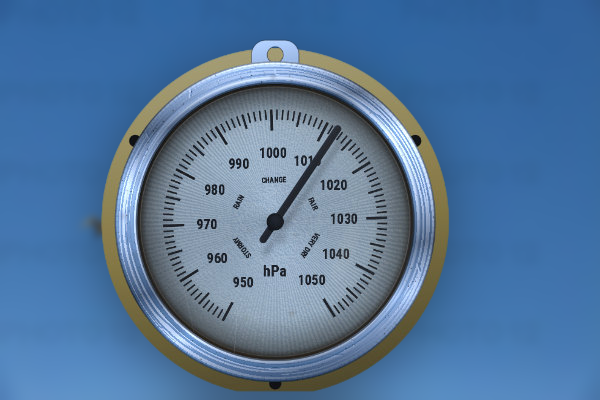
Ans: **1012** hPa
